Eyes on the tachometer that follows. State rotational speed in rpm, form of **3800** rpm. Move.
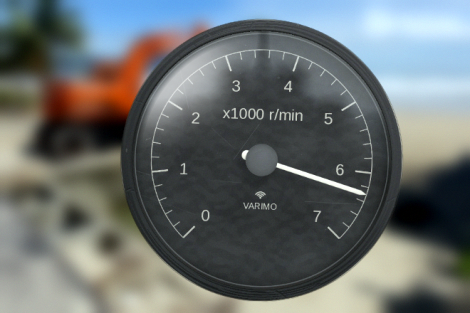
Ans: **6300** rpm
